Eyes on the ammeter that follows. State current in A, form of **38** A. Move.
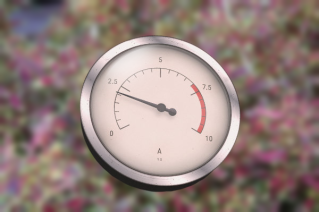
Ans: **2** A
